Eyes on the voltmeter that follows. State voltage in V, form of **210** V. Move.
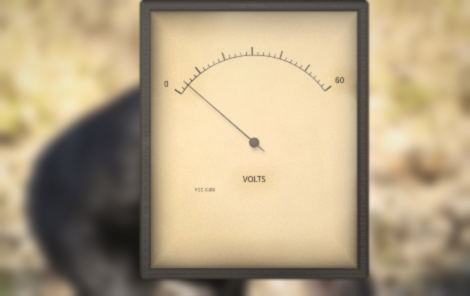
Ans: **4** V
